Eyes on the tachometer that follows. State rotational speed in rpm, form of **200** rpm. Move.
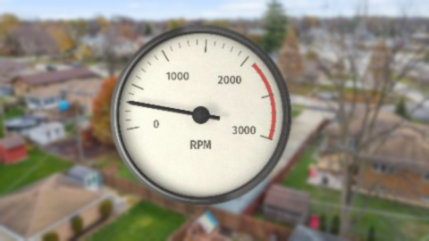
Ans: **300** rpm
